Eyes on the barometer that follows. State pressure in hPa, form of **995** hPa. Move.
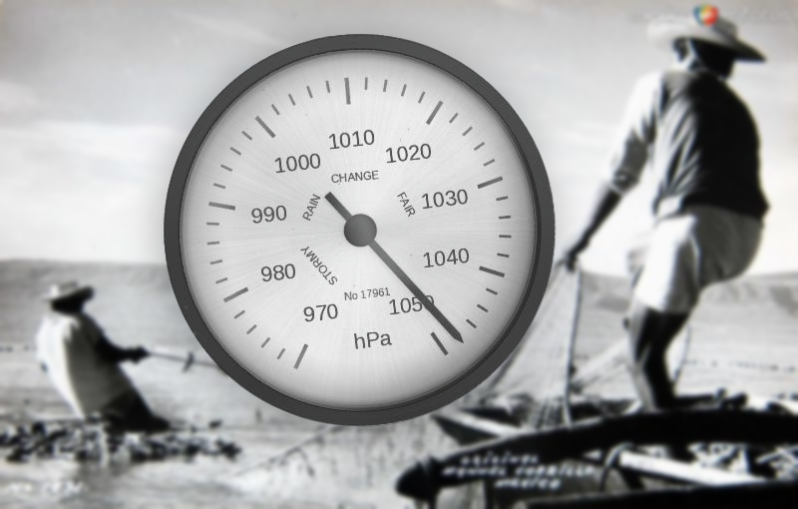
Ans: **1048** hPa
